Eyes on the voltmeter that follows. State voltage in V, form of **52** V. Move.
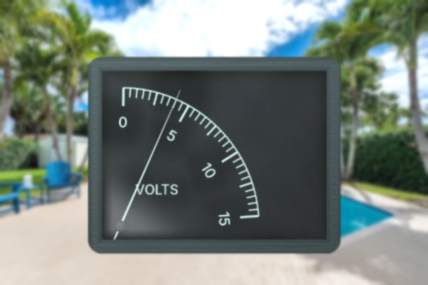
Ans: **4** V
